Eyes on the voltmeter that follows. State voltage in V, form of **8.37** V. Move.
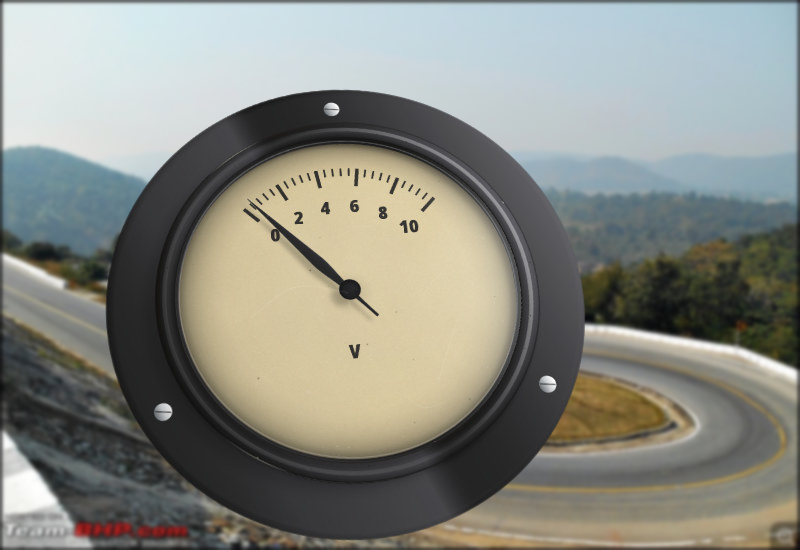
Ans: **0.4** V
